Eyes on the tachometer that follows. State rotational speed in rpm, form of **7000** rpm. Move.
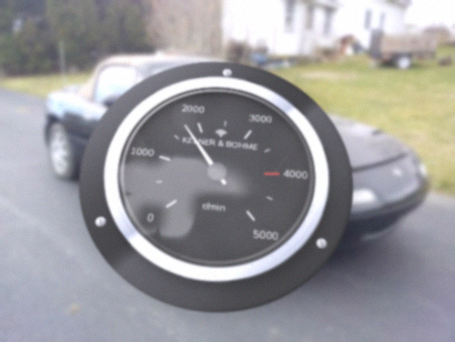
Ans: **1750** rpm
